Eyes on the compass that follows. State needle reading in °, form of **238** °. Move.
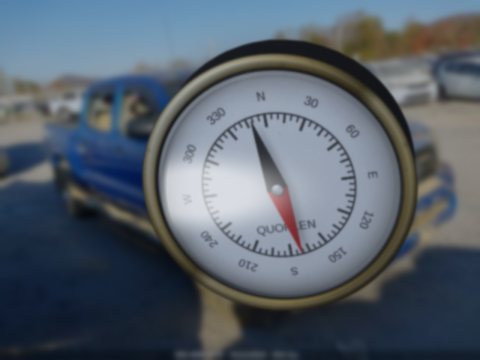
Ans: **170** °
